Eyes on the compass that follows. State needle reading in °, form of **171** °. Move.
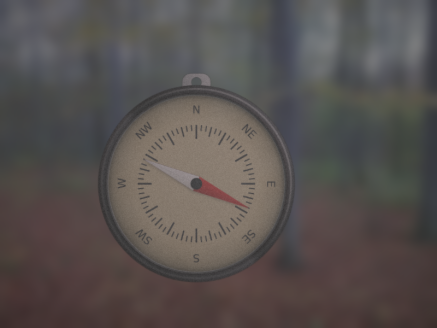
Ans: **115** °
